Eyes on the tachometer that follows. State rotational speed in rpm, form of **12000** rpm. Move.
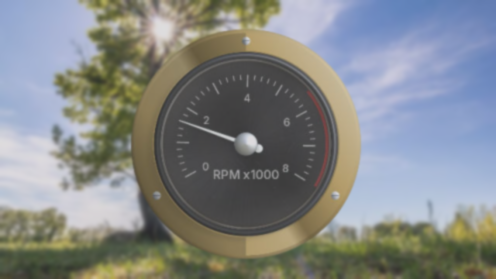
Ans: **1600** rpm
